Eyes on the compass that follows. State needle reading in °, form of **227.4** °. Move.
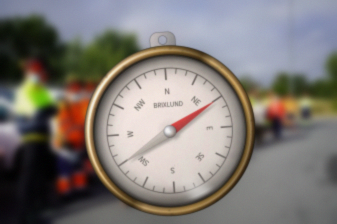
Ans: **60** °
